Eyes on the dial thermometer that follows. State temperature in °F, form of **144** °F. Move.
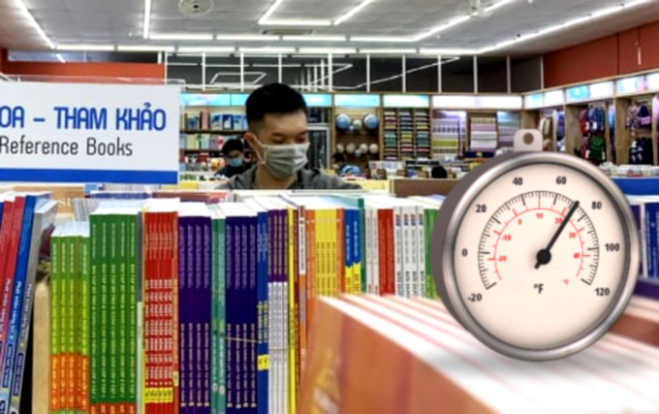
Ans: **70** °F
